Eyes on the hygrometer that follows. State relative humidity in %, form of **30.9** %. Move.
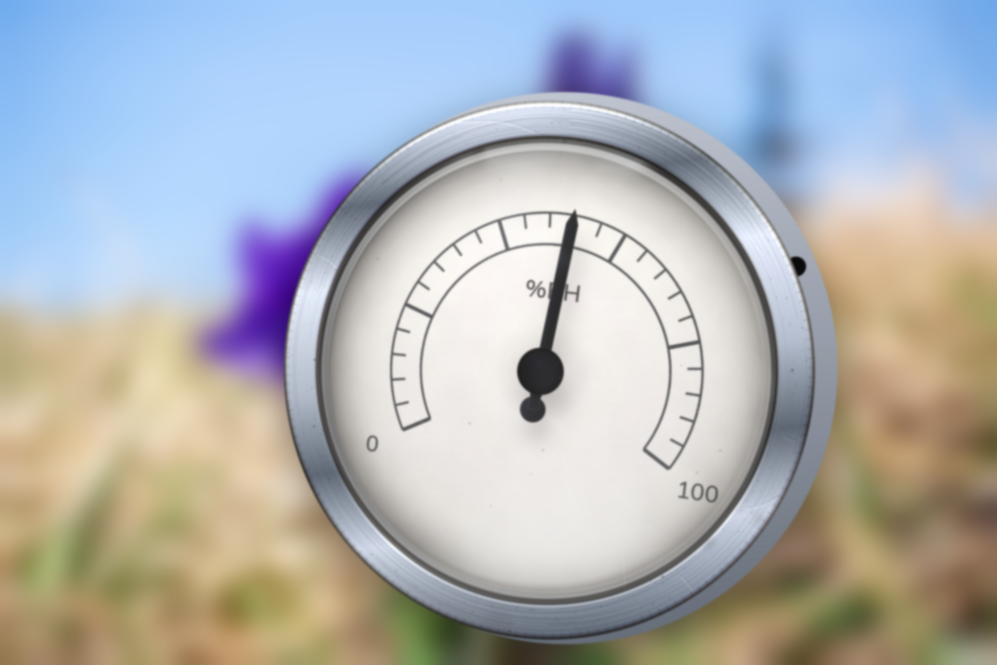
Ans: **52** %
